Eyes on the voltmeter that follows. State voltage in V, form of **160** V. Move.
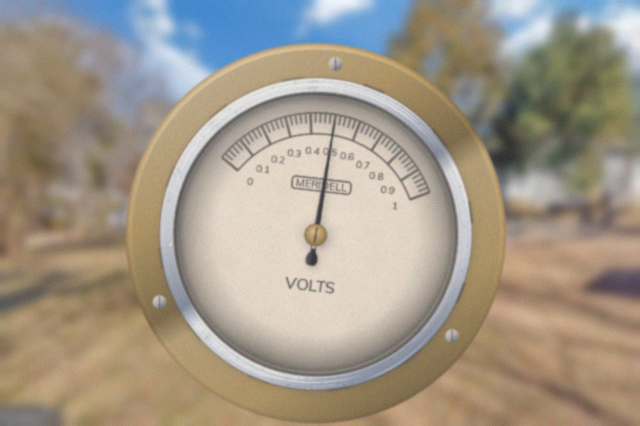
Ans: **0.5** V
